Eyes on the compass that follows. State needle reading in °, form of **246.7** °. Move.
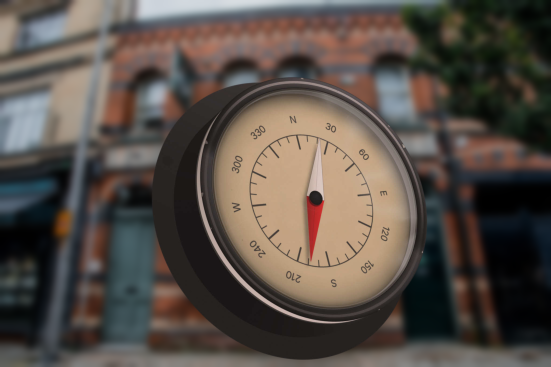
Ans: **200** °
